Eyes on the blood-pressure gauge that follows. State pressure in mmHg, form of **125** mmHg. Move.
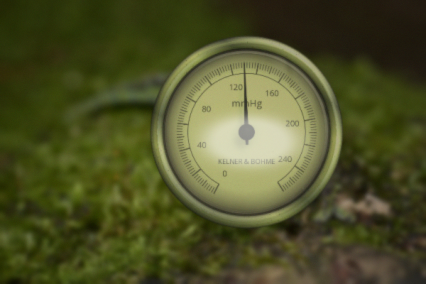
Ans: **130** mmHg
